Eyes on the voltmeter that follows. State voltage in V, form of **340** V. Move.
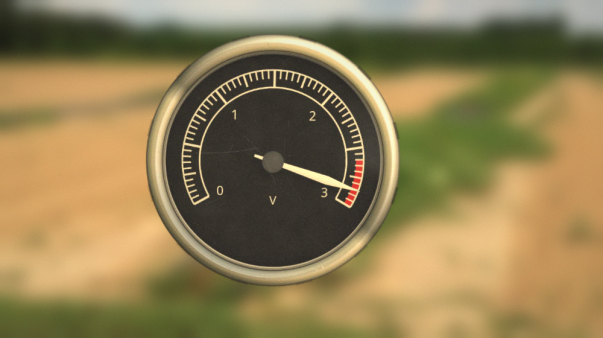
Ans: **2.85** V
